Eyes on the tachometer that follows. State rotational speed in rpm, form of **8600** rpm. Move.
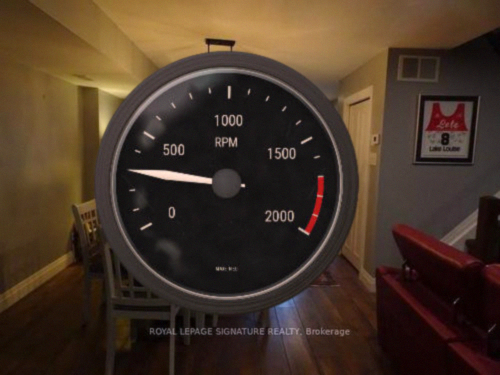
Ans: **300** rpm
